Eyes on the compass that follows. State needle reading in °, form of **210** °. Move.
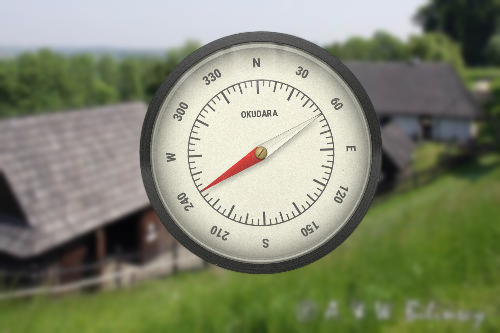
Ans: **240** °
